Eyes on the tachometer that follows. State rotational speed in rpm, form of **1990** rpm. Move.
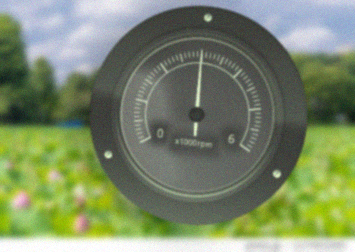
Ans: **3000** rpm
